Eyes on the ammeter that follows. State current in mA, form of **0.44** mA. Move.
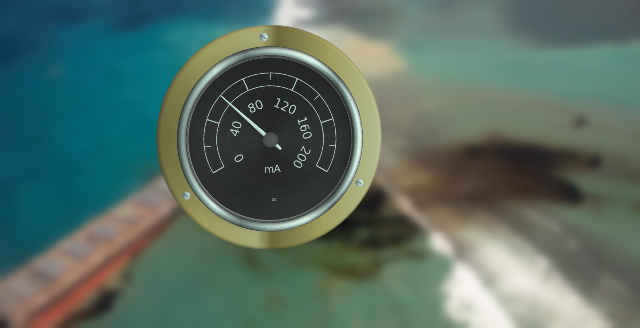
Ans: **60** mA
